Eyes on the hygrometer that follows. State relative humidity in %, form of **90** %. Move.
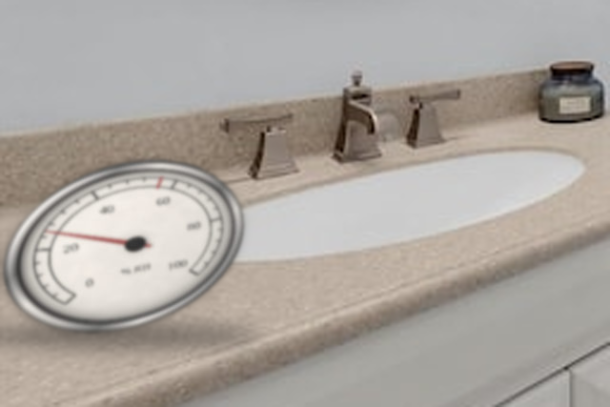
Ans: **26** %
